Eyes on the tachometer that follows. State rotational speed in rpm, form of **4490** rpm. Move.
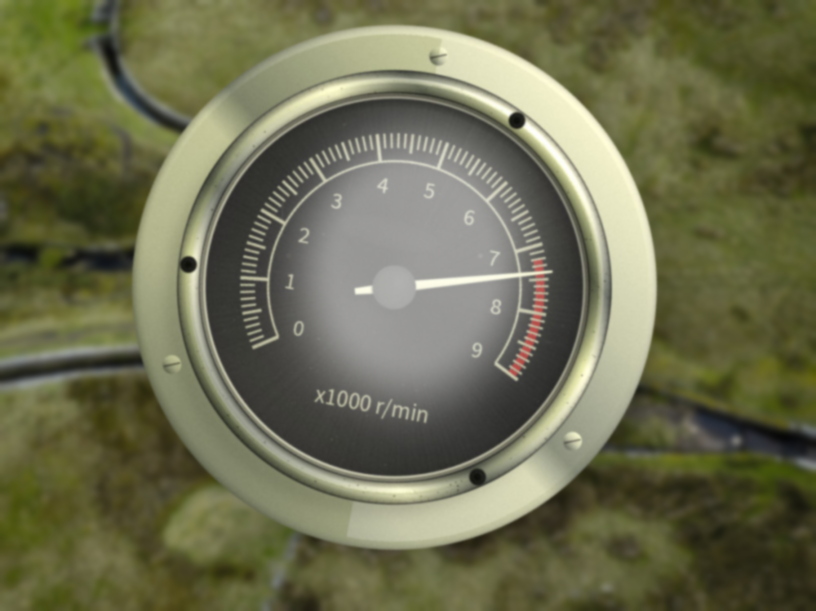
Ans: **7400** rpm
